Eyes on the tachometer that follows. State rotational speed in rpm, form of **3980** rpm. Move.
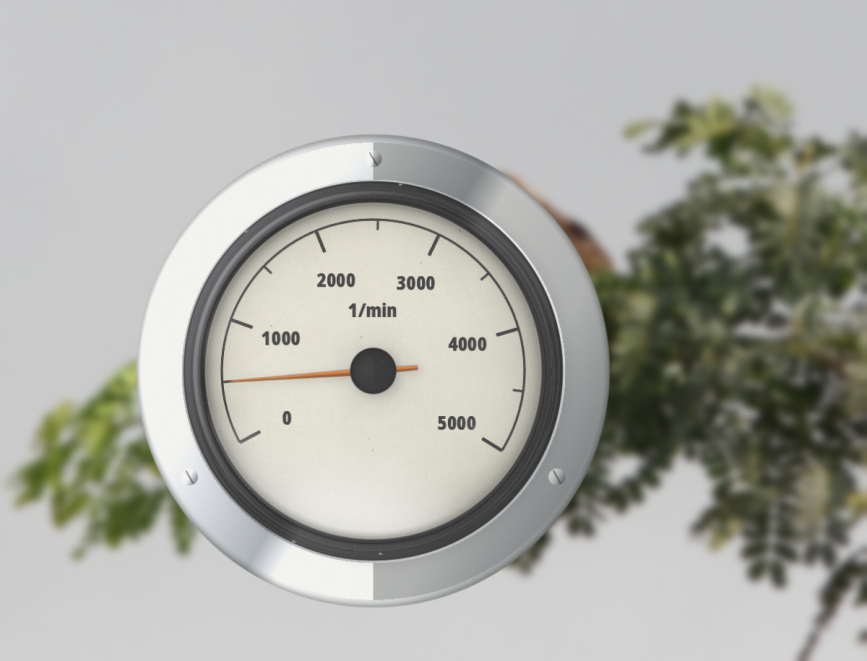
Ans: **500** rpm
